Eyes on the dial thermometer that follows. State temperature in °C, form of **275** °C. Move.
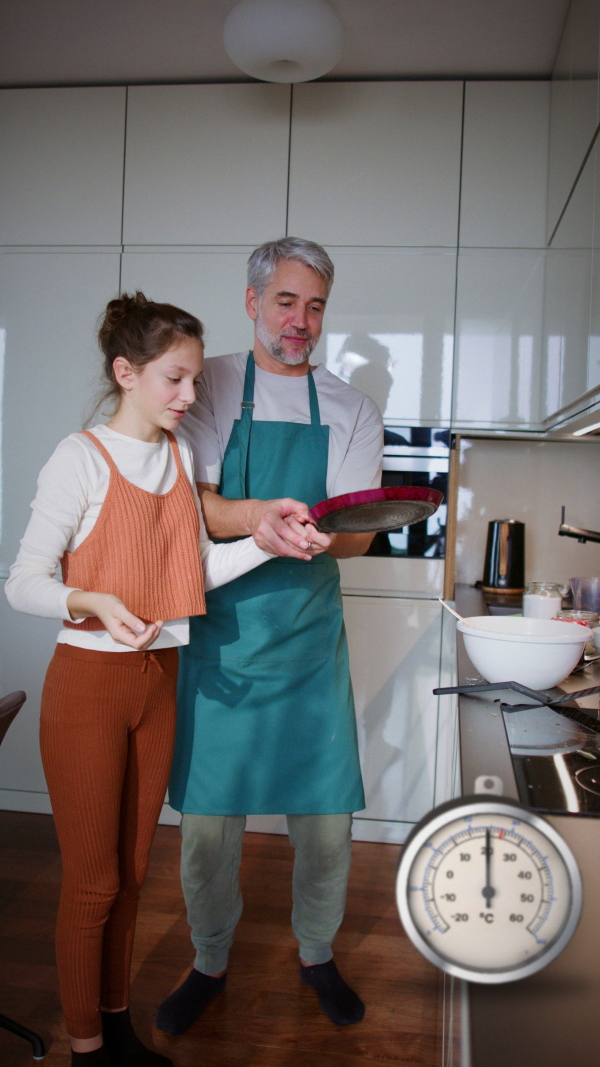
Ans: **20** °C
